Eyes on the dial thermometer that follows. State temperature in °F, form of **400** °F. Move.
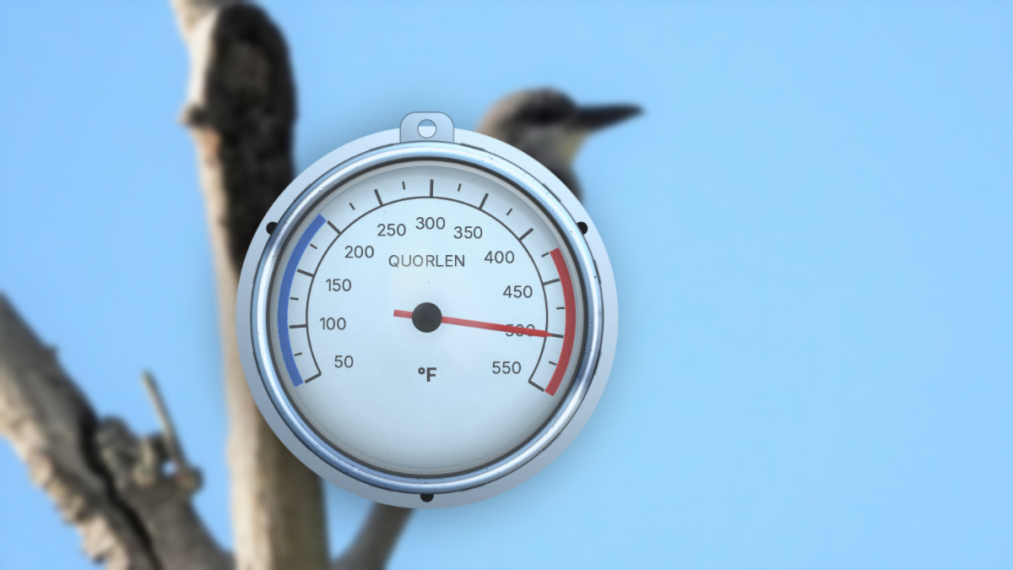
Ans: **500** °F
